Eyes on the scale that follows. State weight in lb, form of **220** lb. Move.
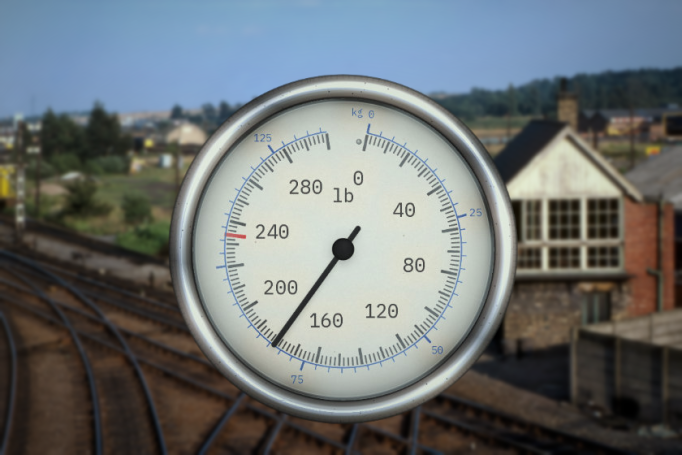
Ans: **180** lb
